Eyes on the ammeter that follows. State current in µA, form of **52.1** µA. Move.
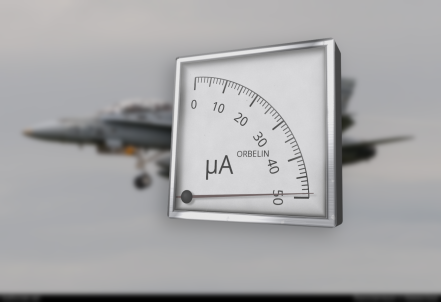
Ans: **49** µA
